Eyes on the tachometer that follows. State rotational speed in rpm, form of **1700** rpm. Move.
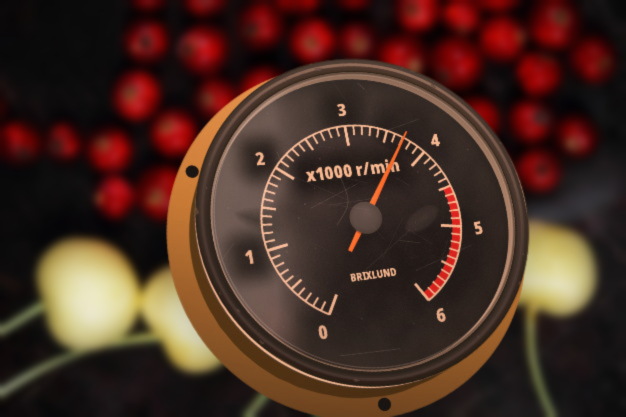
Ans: **3700** rpm
